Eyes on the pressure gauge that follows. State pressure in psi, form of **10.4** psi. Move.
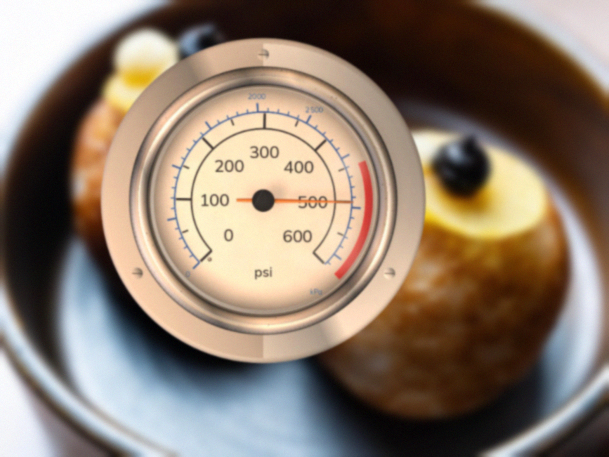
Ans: **500** psi
